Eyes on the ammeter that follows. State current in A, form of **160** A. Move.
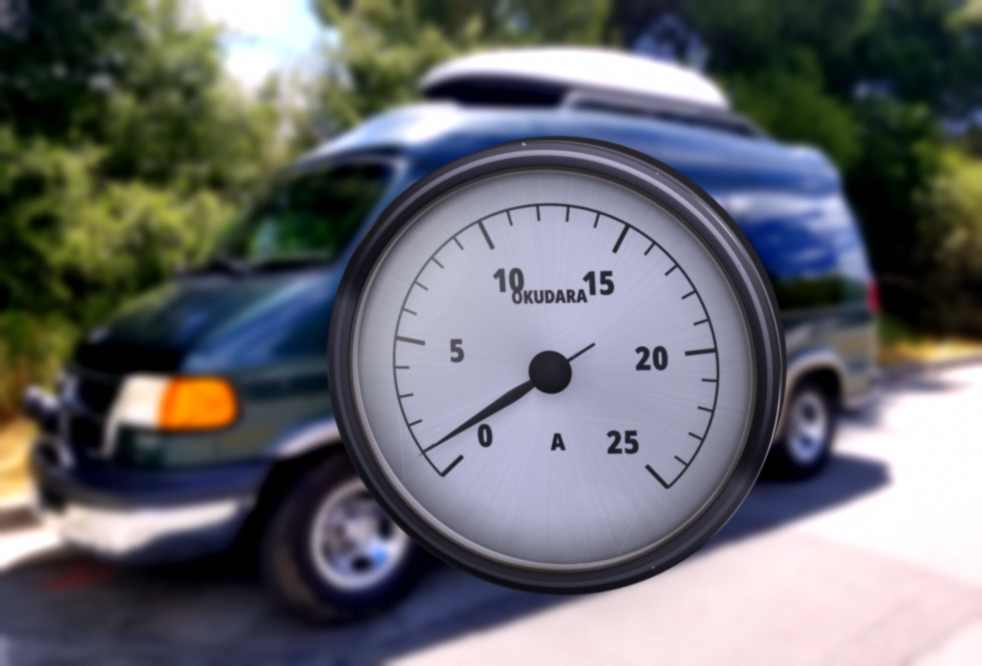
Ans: **1** A
